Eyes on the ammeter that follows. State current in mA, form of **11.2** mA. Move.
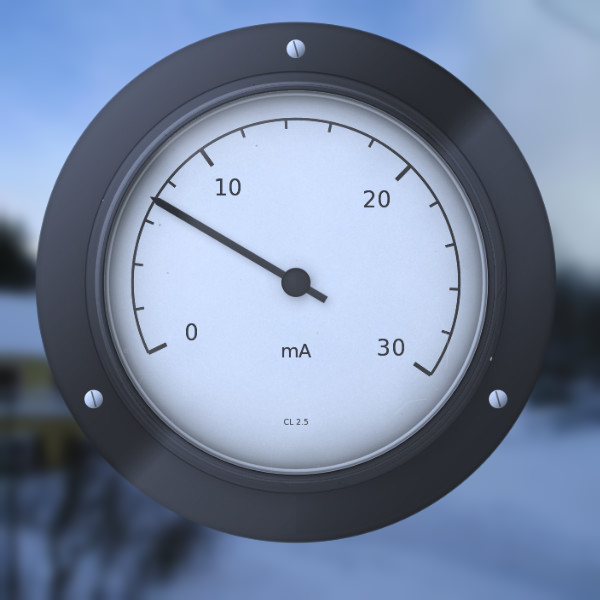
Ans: **7** mA
